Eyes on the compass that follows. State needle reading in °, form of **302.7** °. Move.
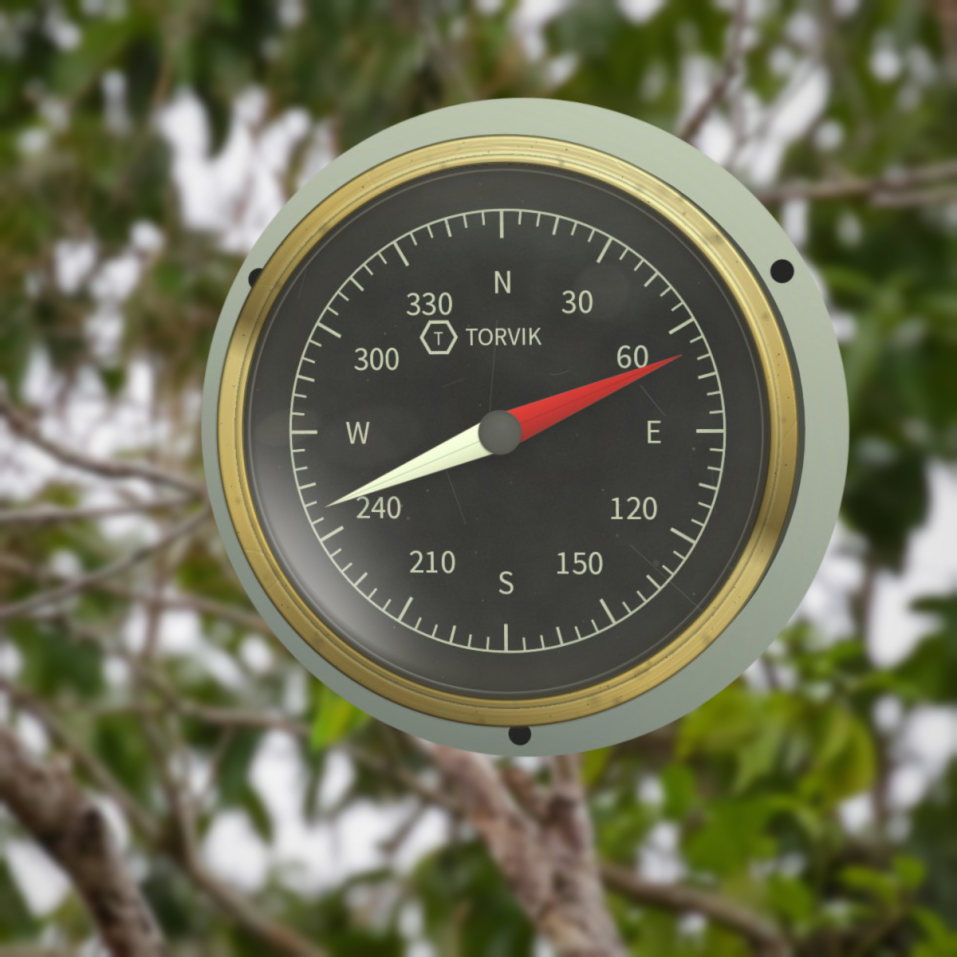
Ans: **67.5** °
